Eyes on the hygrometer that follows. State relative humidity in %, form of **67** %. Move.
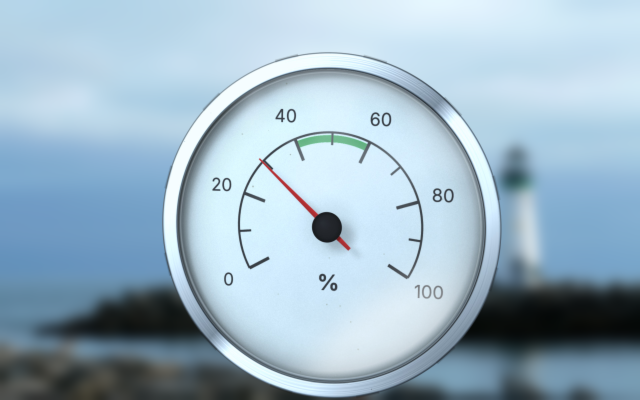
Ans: **30** %
